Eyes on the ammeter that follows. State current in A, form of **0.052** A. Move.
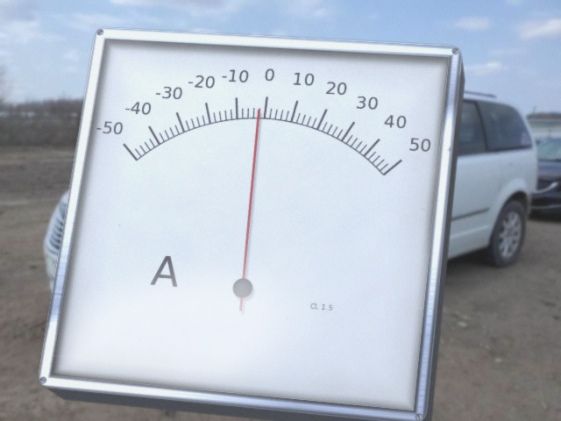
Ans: **-2** A
